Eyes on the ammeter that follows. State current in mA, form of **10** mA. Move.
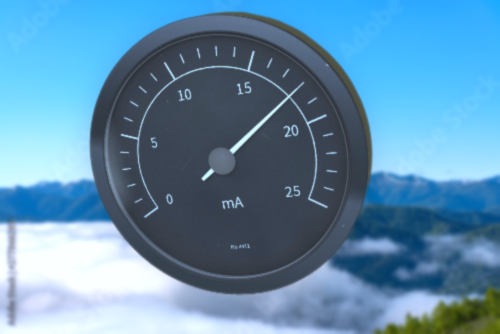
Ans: **18** mA
